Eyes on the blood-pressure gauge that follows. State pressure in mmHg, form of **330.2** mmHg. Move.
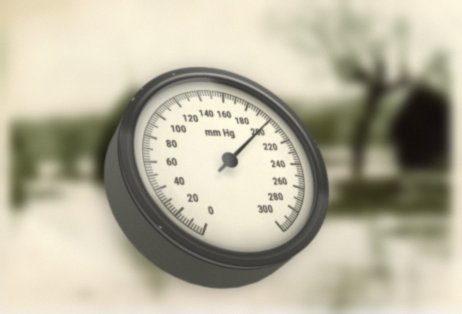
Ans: **200** mmHg
